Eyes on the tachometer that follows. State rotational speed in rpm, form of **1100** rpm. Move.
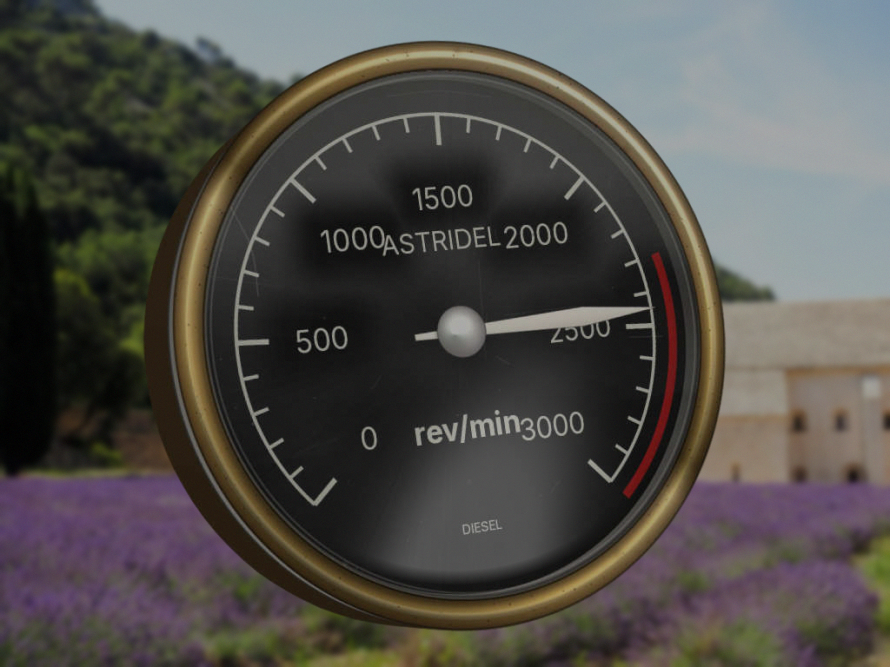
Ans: **2450** rpm
